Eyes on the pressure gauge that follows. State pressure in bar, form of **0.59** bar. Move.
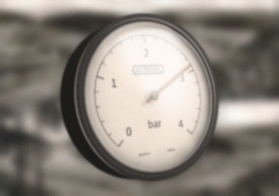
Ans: **2.9** bar
